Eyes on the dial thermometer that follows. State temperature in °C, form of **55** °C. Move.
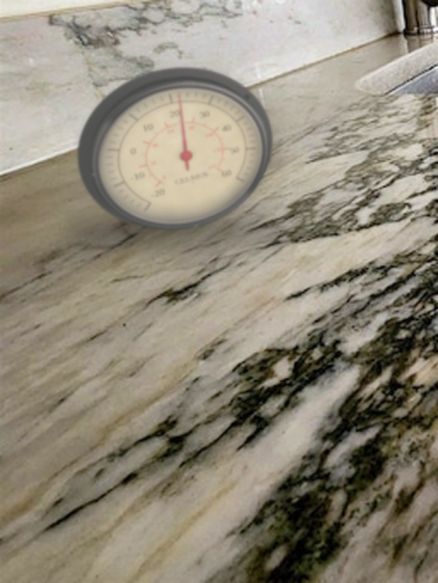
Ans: **22** °C
